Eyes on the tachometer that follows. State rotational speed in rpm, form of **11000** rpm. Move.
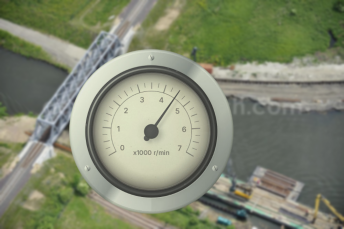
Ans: **4500** rpm
